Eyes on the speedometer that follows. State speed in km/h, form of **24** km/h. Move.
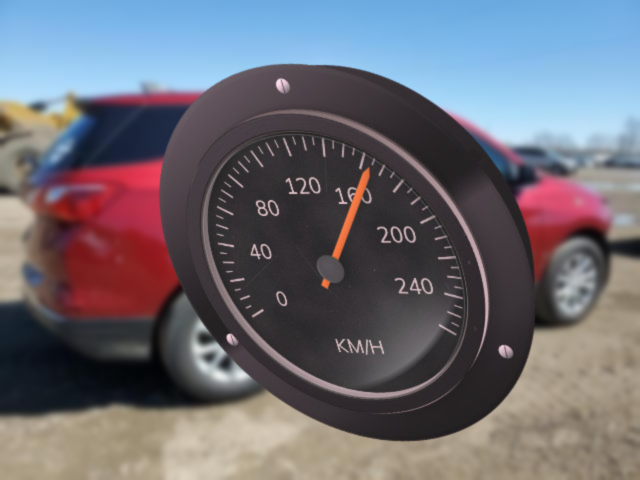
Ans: **165** km/h
